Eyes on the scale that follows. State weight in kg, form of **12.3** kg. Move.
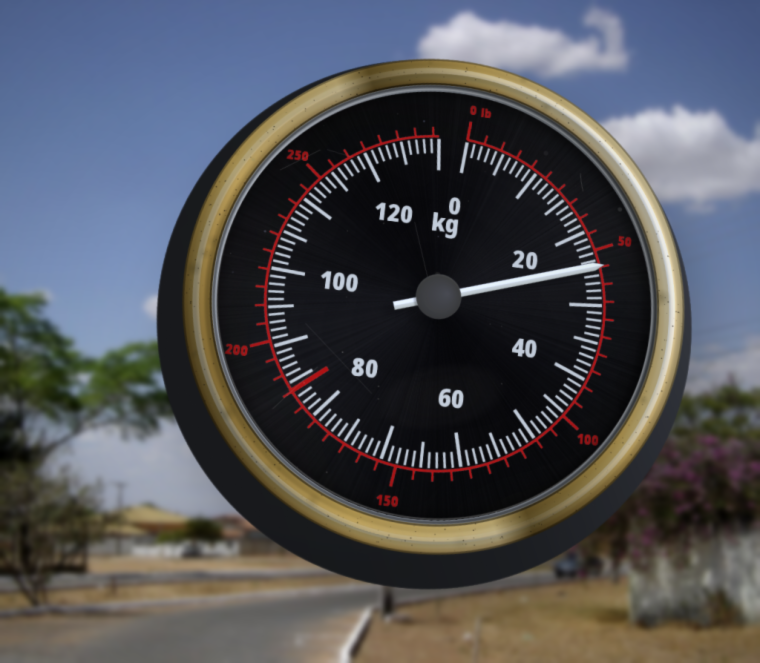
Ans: **25** kg
